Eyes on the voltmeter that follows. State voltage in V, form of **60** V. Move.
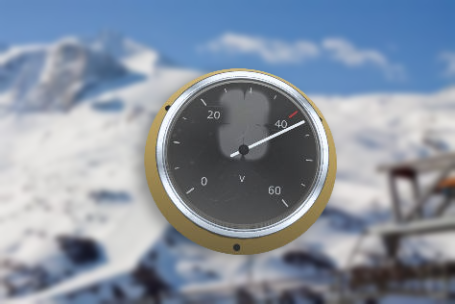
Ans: **42.5** V
